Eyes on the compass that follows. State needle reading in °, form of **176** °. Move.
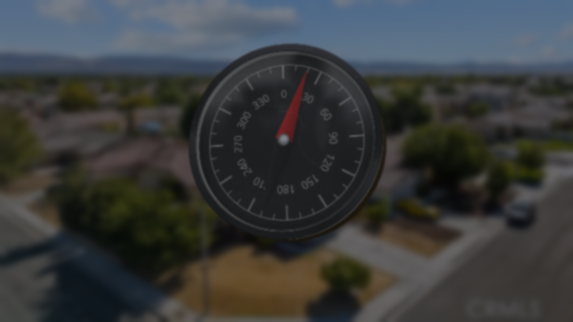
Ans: **20** °
